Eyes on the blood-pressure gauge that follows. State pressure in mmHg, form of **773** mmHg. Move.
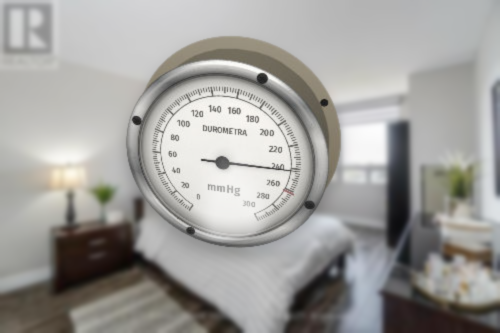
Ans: **240** mmHg
